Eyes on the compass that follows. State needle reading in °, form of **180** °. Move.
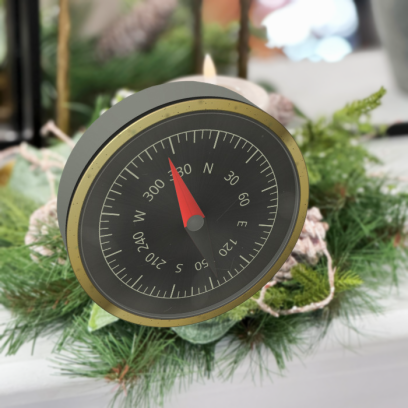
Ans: **325** °
